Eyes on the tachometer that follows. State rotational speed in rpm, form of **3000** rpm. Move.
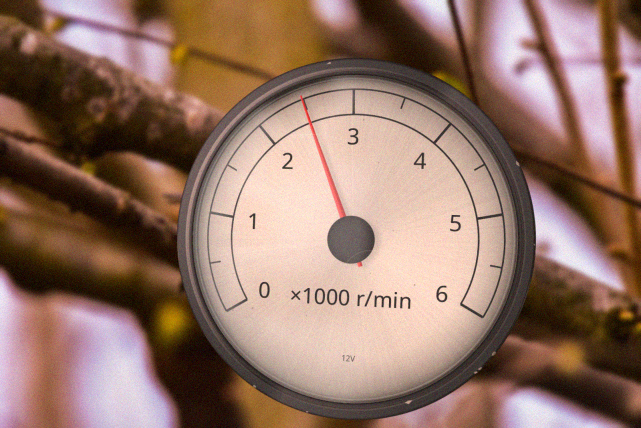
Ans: **2500** rpm
